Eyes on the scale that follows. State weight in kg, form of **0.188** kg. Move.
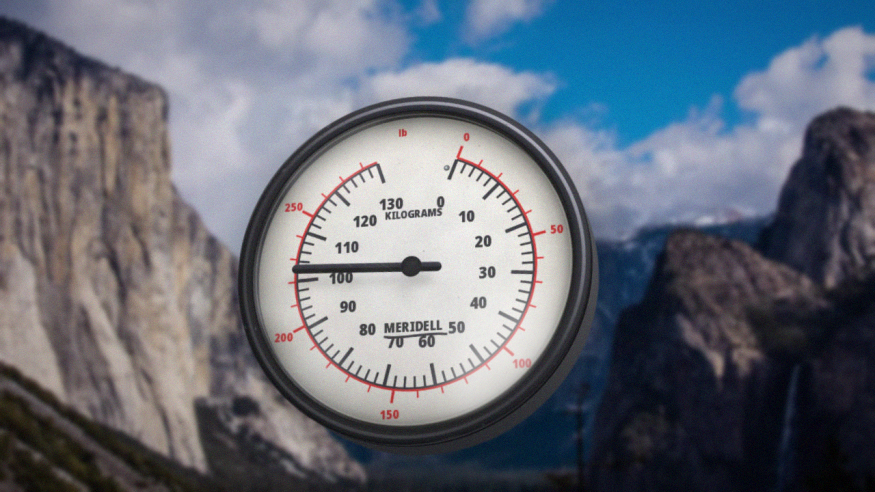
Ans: **102** kg
